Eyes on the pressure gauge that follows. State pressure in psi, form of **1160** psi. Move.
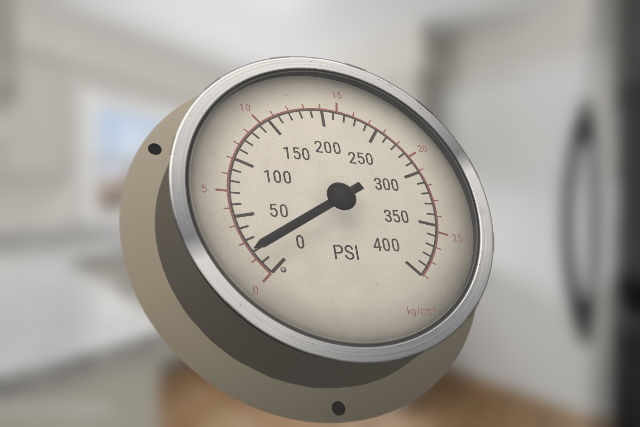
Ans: **20** psi
